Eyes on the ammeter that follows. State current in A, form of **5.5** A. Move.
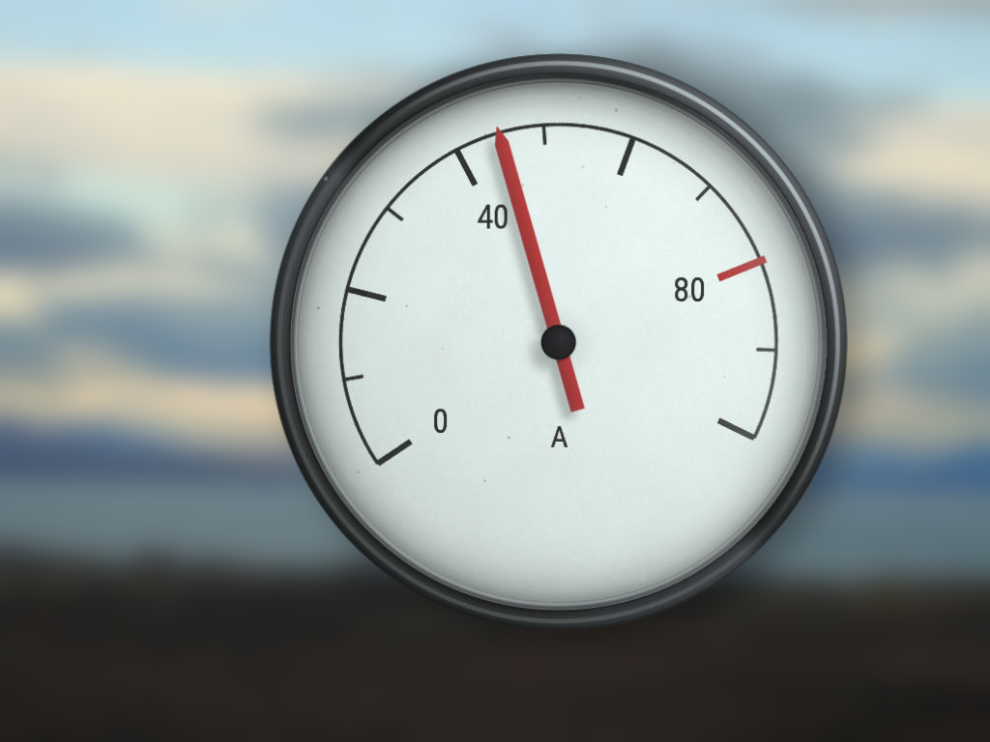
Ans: **45** A
